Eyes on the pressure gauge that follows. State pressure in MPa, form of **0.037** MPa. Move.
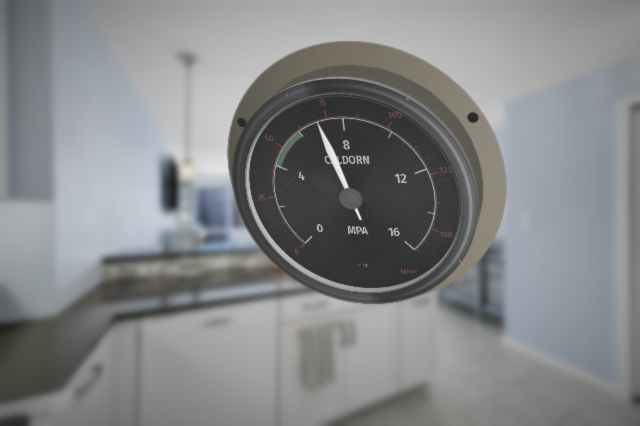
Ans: **7** MPa
